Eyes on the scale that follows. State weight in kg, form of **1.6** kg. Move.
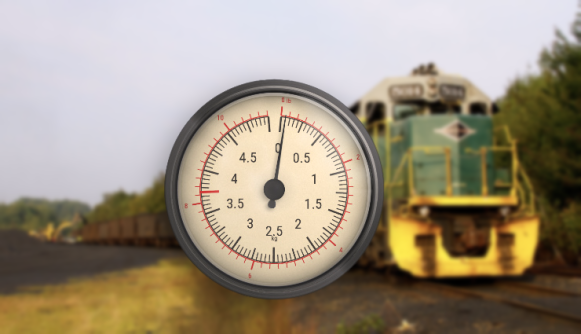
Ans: **0.05** kg
